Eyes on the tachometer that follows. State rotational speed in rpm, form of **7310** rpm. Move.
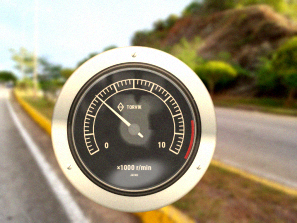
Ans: **3000** rpm
